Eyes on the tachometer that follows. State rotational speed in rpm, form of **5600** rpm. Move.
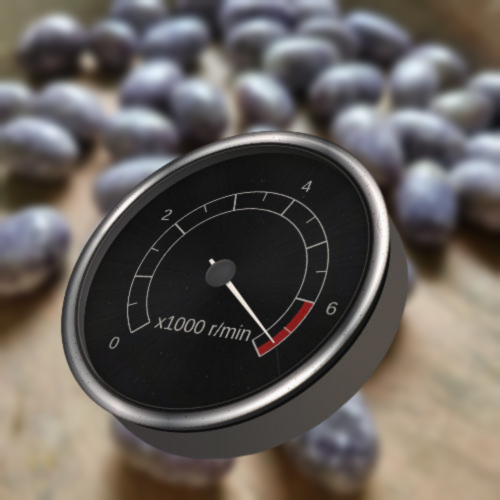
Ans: **6750** rpm
